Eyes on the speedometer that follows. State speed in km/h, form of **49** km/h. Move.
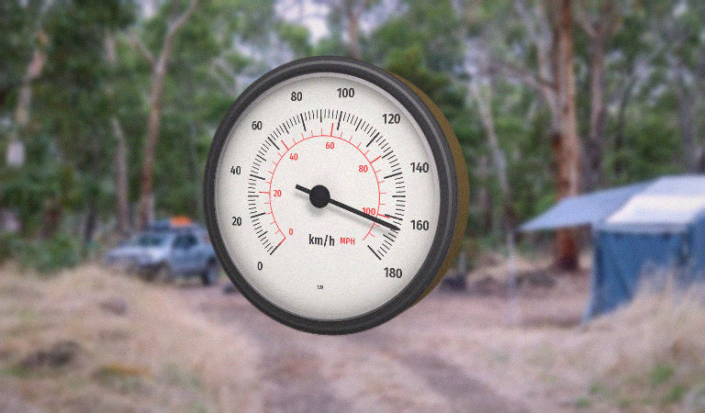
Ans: **164** km/h
